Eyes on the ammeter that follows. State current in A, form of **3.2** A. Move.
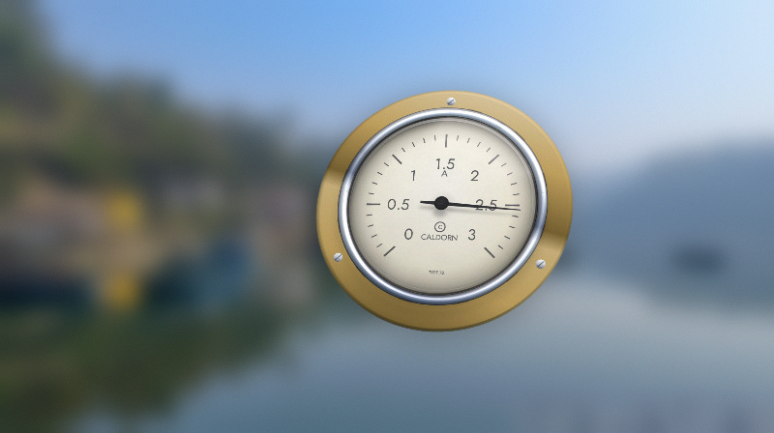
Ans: **2.55** A
